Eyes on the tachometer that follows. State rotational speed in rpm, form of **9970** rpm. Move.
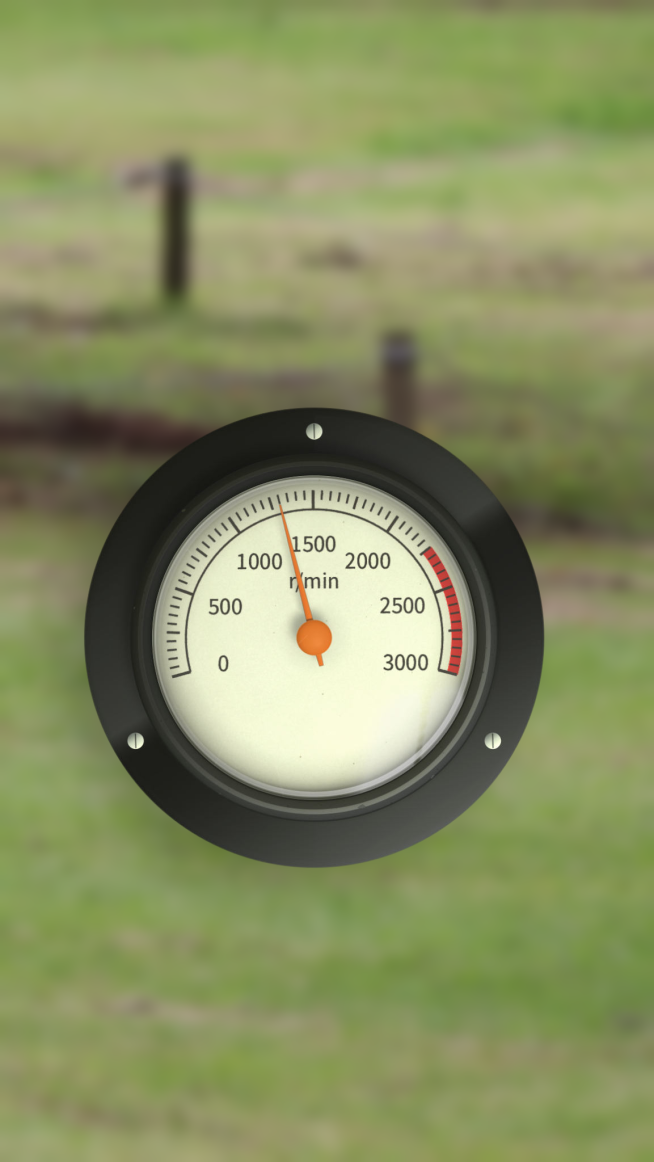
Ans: **1300** rpm
